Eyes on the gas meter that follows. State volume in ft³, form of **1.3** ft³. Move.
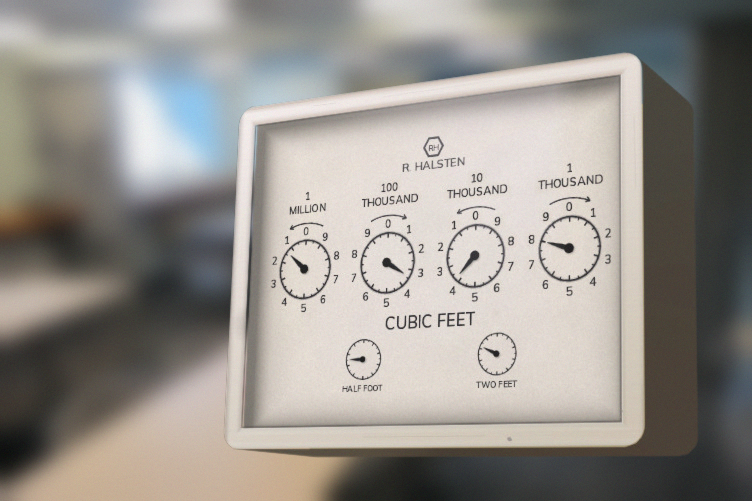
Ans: **133800** ft³
